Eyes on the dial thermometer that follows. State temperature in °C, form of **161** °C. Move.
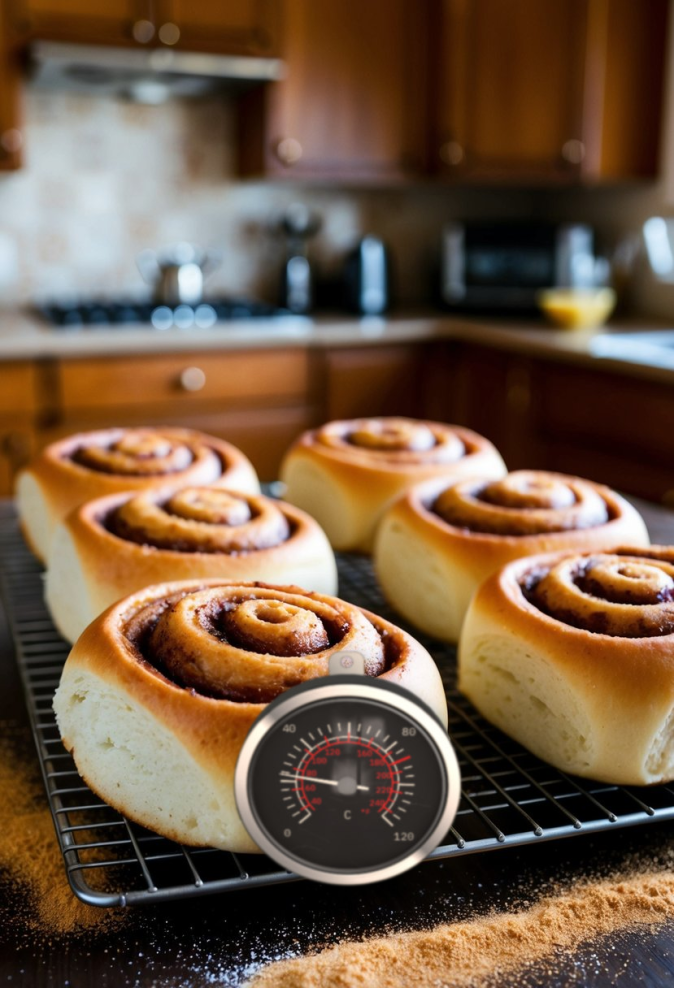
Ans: **24** °C
